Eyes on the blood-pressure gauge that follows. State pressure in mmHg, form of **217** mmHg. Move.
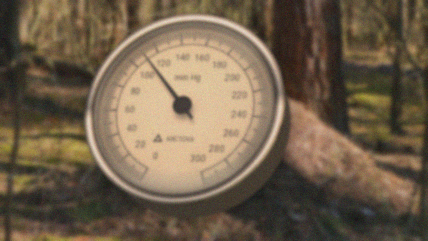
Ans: **110** mmHg
